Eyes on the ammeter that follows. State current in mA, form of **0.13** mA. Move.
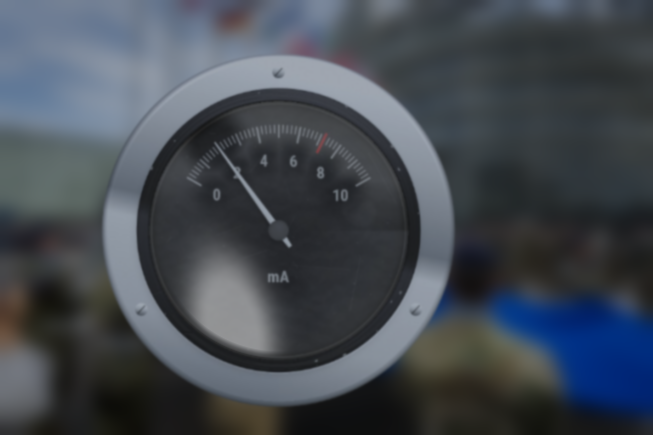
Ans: **2** mA
